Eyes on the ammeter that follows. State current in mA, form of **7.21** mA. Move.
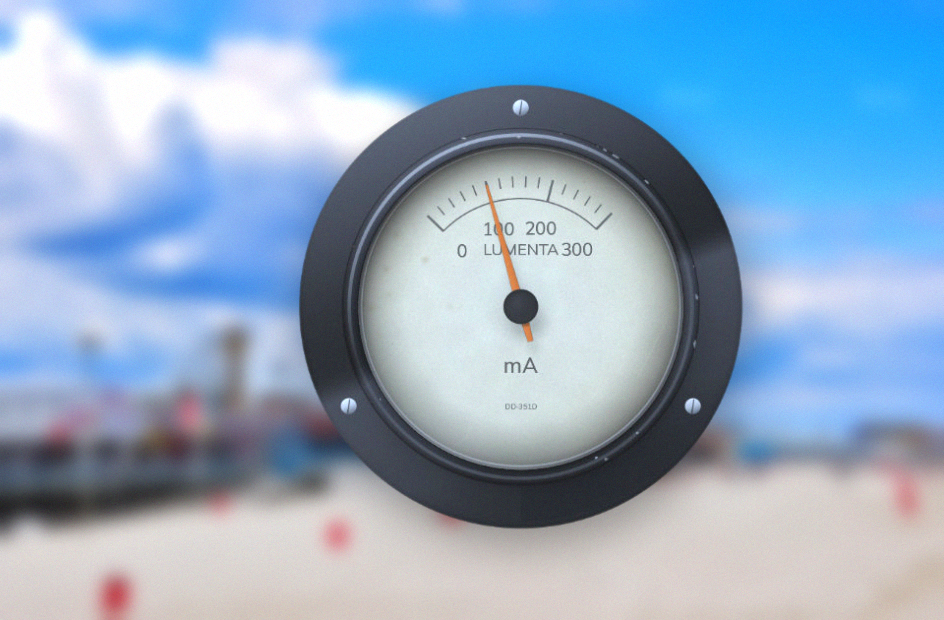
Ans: **100** mA
